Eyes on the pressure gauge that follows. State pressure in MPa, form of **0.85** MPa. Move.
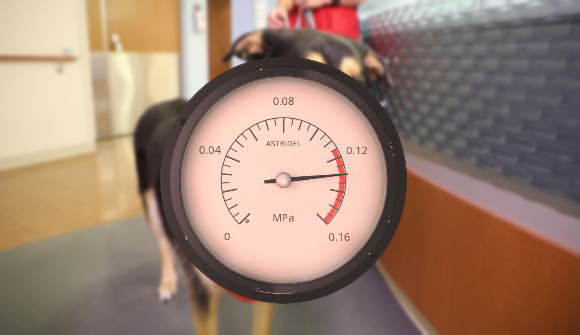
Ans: **0.13** MPa
